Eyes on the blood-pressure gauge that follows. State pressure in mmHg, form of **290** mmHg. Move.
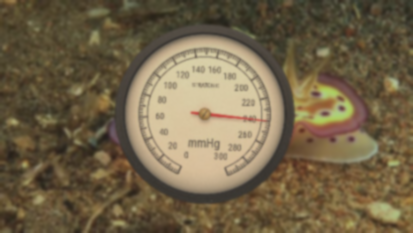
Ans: **240** mmHg
